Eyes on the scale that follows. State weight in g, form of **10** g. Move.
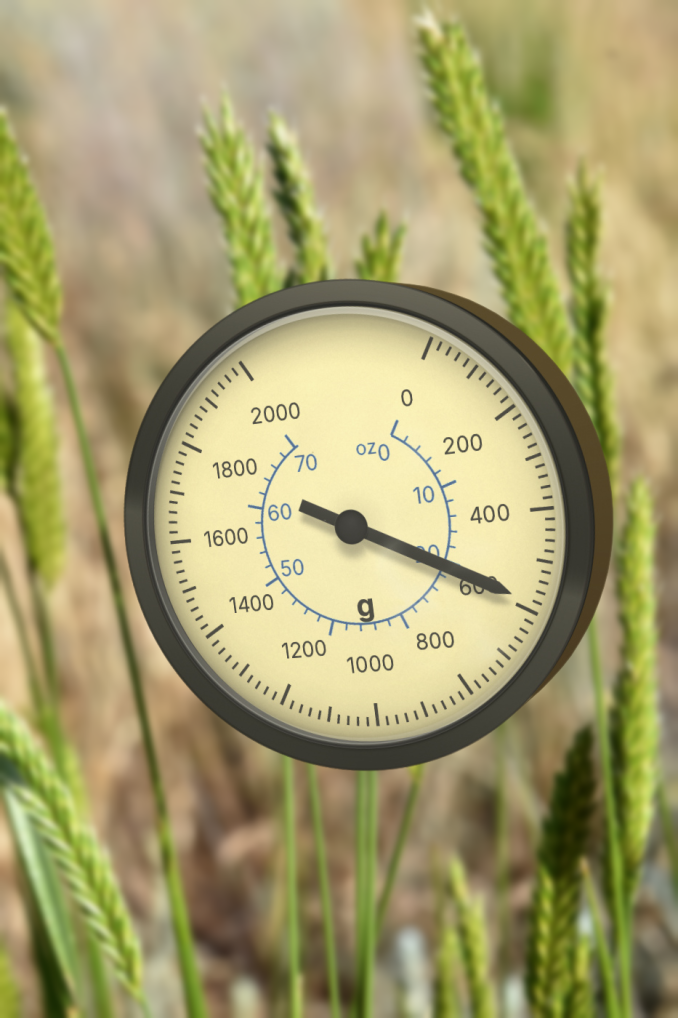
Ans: **580** g
